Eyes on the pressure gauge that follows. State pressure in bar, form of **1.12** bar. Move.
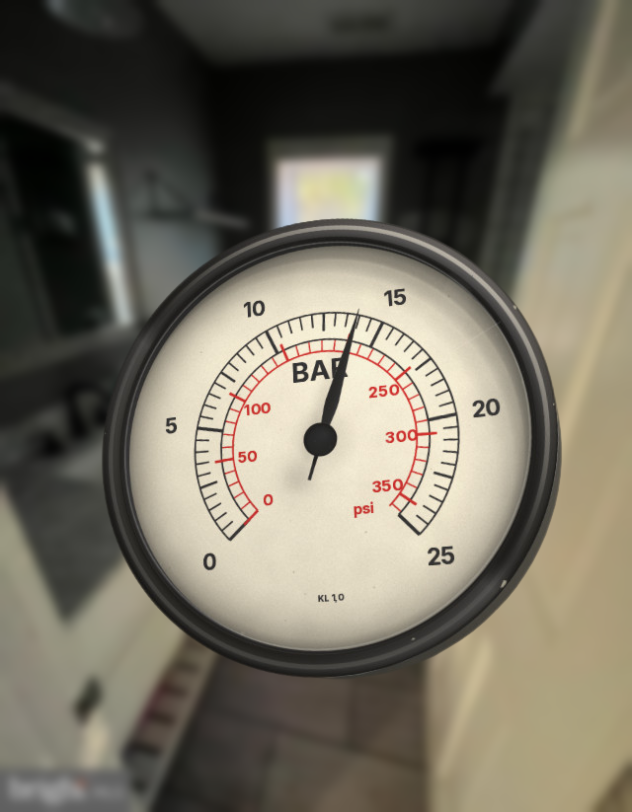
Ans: **14** bar
